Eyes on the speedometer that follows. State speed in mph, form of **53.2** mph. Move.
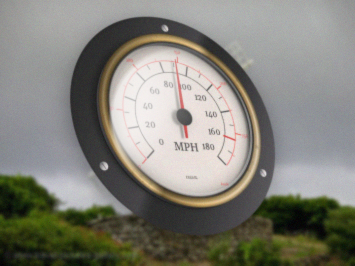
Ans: **90** mph
